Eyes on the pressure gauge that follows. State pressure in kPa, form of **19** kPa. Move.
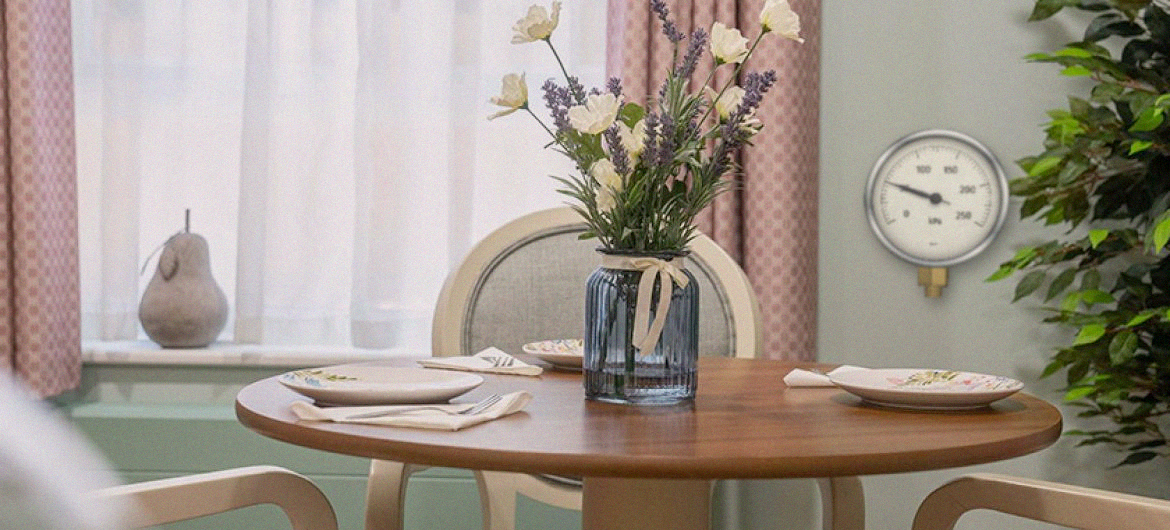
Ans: **50** kPa
